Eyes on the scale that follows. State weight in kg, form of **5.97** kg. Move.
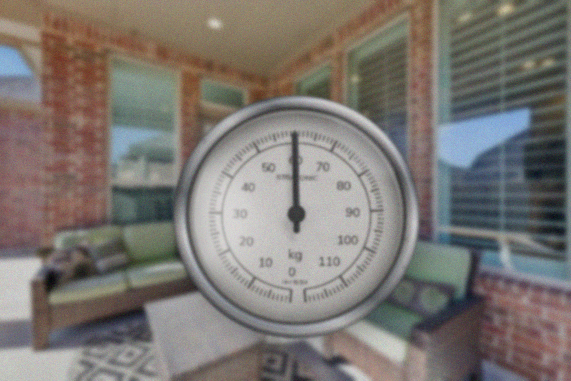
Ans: **60** kg
